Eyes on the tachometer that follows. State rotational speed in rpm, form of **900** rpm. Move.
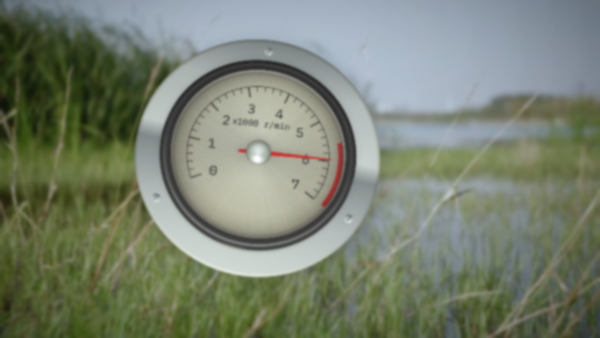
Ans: **6000** rpm
